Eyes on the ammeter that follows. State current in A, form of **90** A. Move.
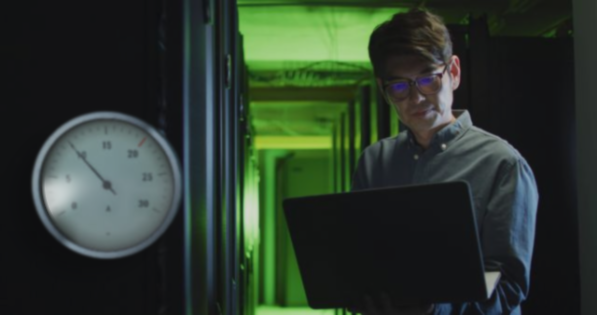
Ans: **10** A
